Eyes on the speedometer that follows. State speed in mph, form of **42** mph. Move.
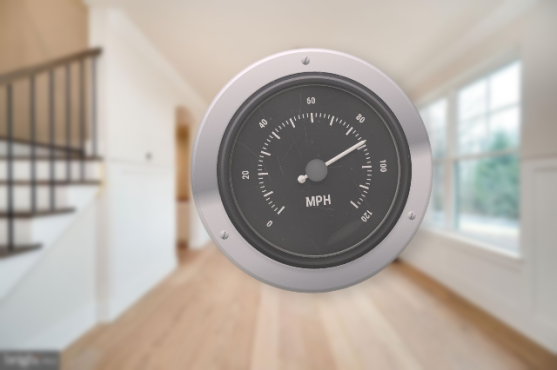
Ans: **88** mph
